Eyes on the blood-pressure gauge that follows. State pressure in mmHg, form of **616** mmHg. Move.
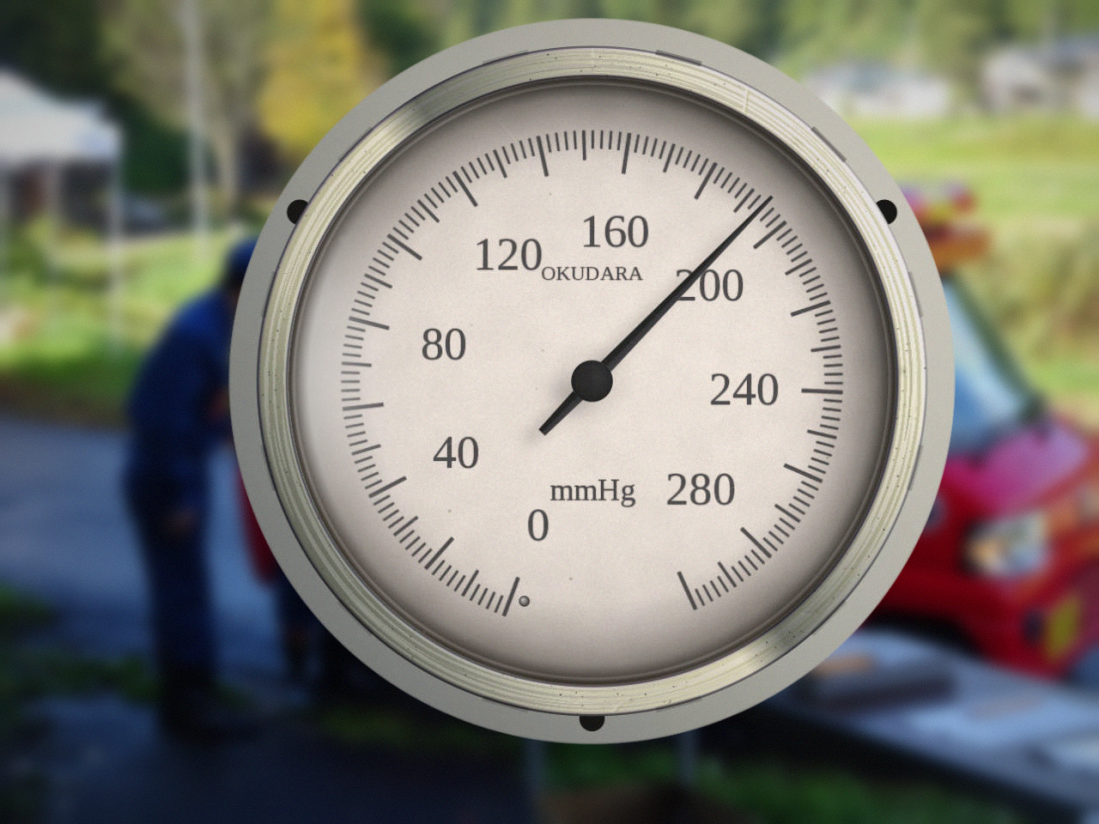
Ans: **194** mmHg
